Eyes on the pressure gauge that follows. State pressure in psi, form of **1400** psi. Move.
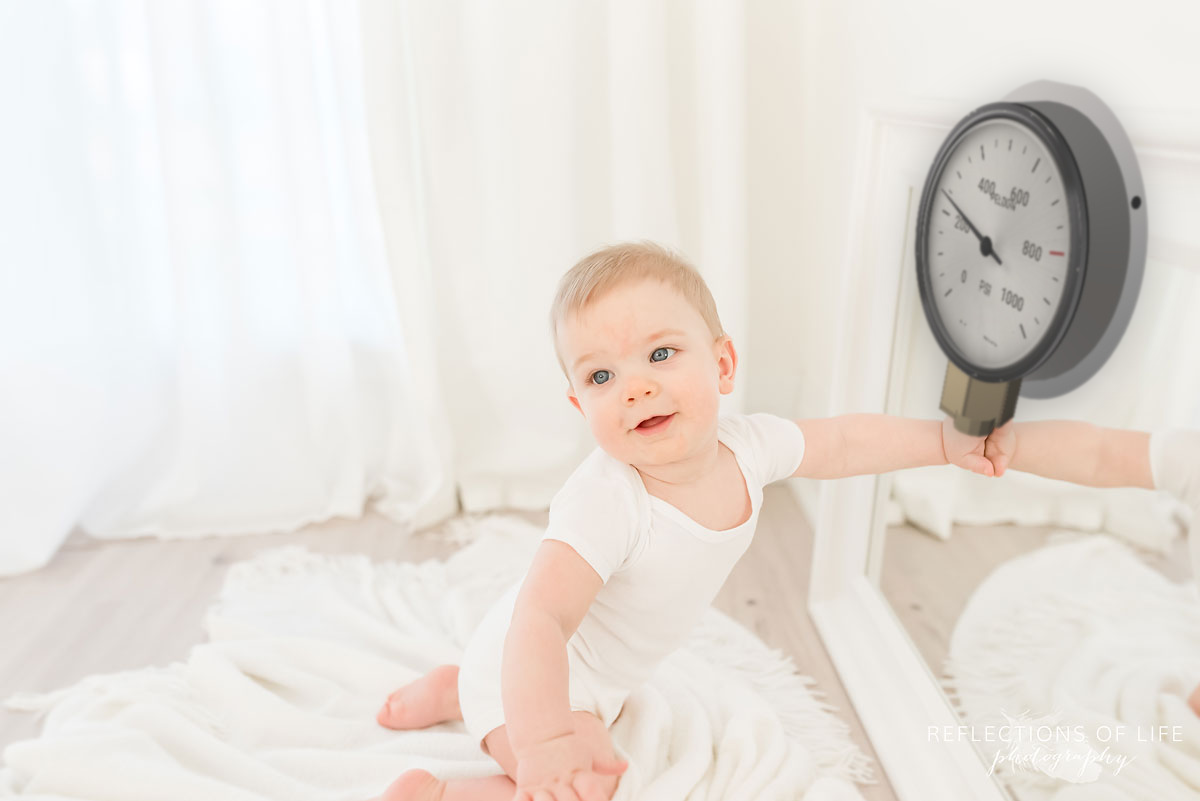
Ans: **250** psi
